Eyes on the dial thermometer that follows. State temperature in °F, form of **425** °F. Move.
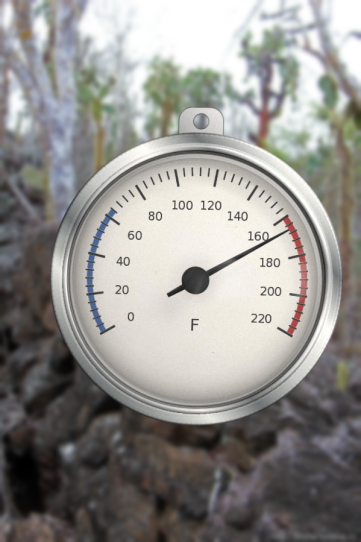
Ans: **166** °F
